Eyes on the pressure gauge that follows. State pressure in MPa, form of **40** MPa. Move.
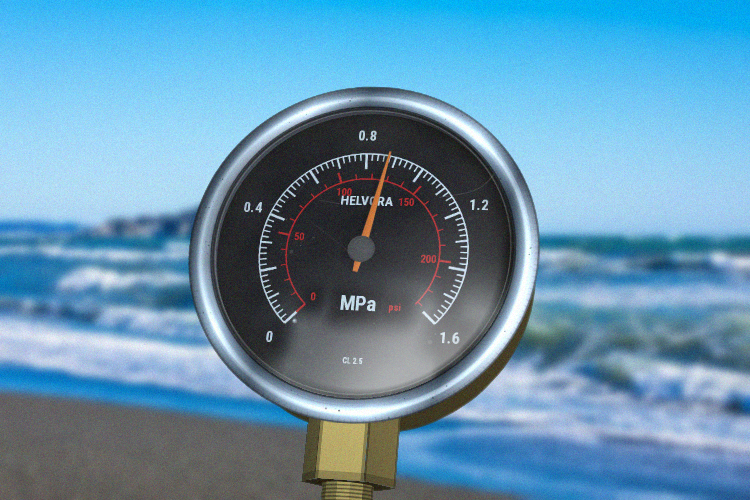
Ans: **0.88** MPa
